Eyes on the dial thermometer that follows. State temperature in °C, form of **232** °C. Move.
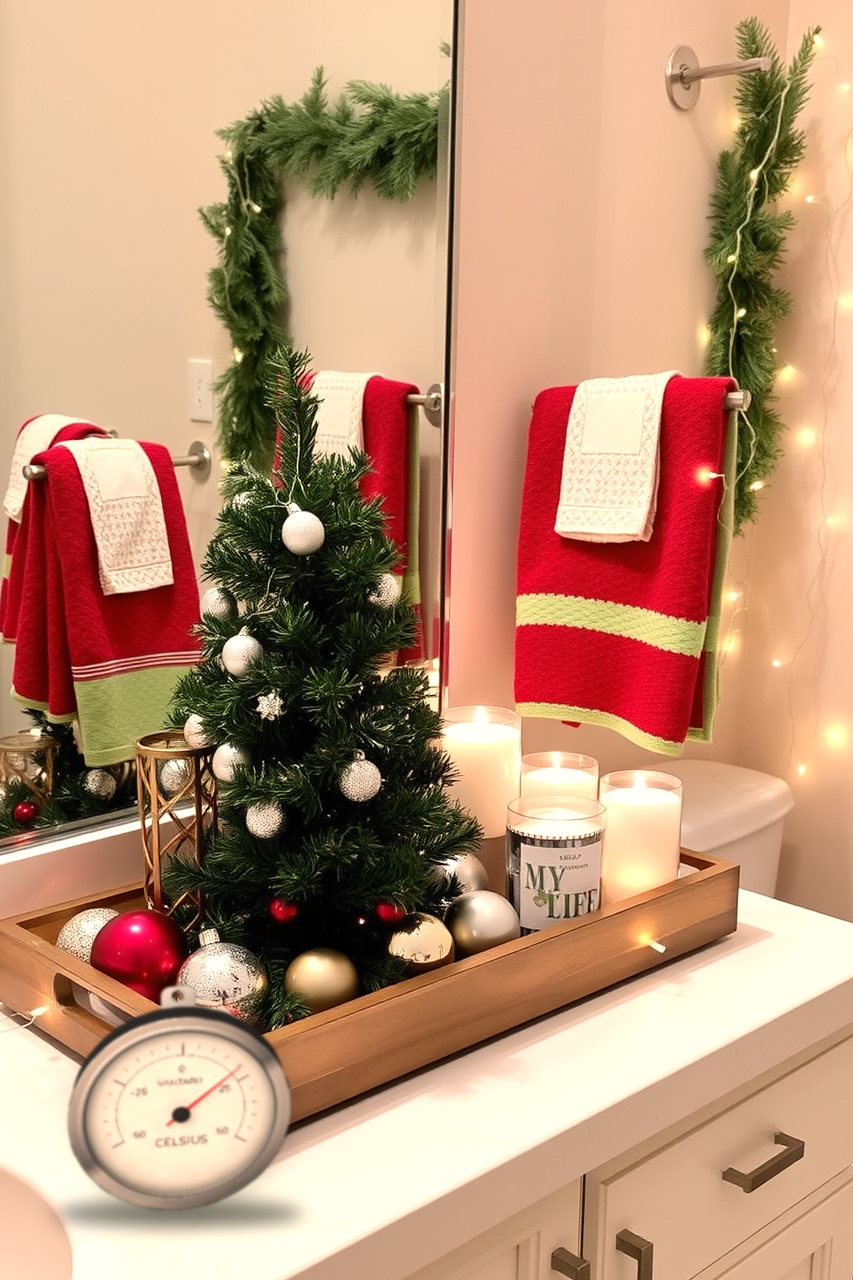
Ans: **20** °C
